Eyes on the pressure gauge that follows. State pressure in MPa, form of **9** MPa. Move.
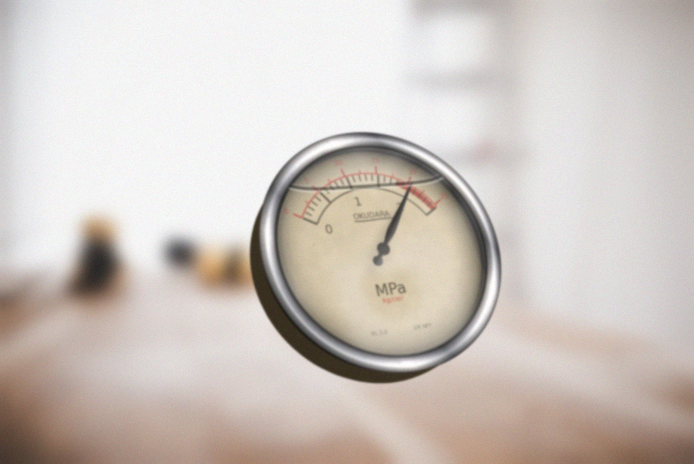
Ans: **2** MPa
